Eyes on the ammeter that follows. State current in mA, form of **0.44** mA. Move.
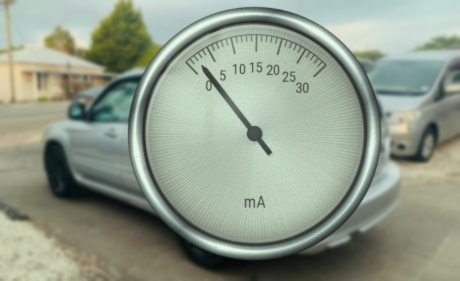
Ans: **2** mA
